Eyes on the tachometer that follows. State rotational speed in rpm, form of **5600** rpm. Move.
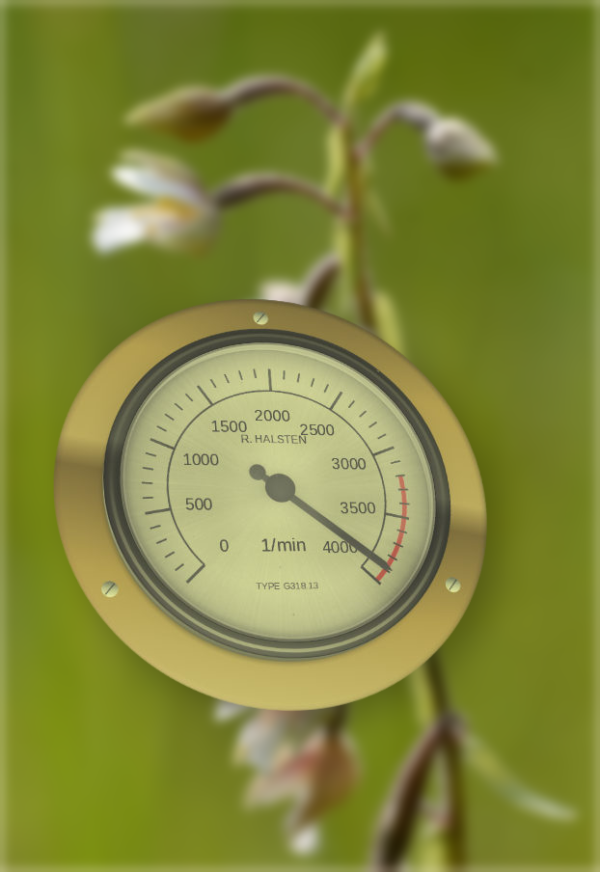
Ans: **3900** rpm
